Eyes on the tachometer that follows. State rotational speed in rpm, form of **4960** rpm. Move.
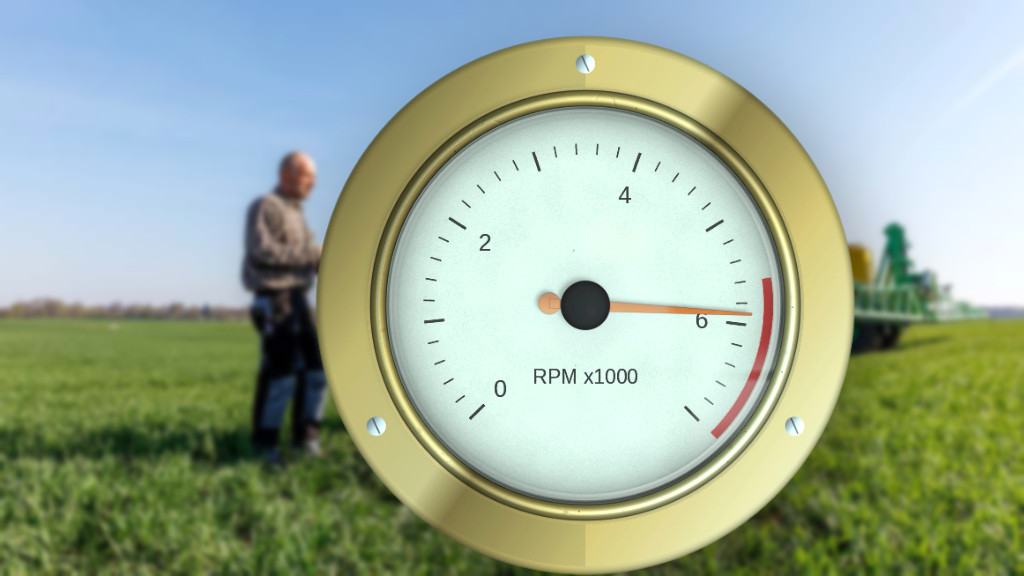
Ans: **5900** rpm
